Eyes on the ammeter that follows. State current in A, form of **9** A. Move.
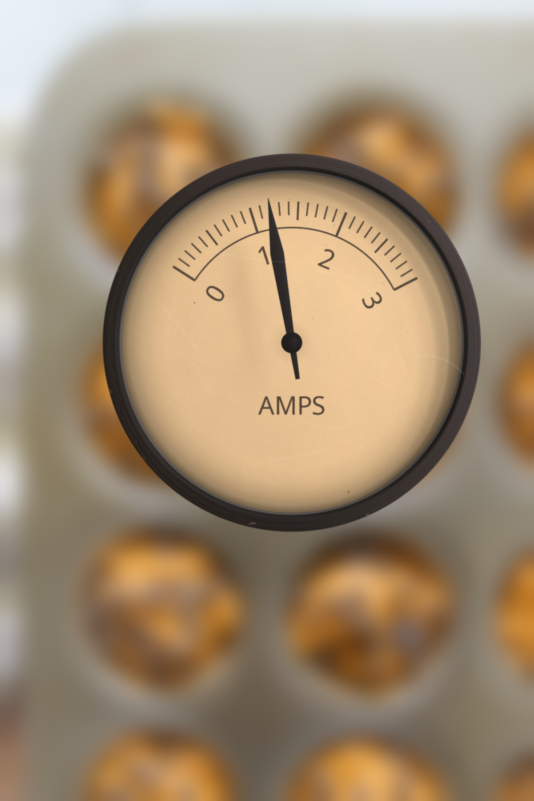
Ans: **1.2** A
